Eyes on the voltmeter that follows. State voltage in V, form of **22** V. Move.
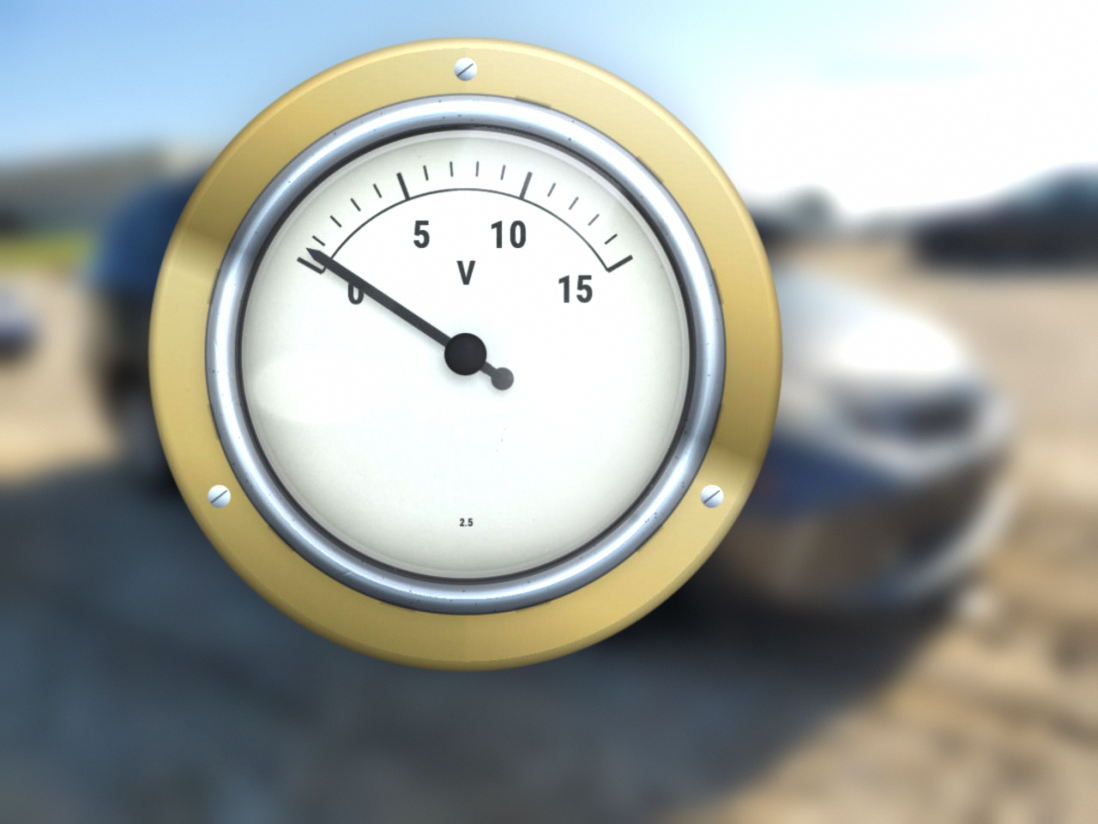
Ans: **0.5** V
